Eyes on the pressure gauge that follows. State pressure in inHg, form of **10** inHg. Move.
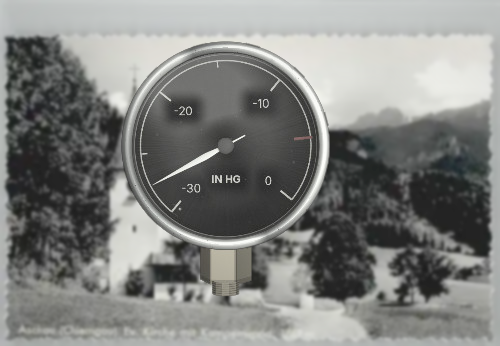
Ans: **-27.5** inHg
